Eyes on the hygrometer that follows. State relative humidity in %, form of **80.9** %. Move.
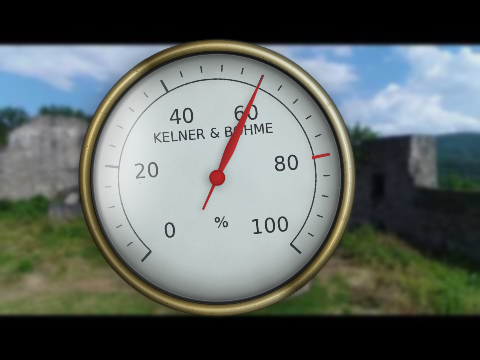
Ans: **60** %
